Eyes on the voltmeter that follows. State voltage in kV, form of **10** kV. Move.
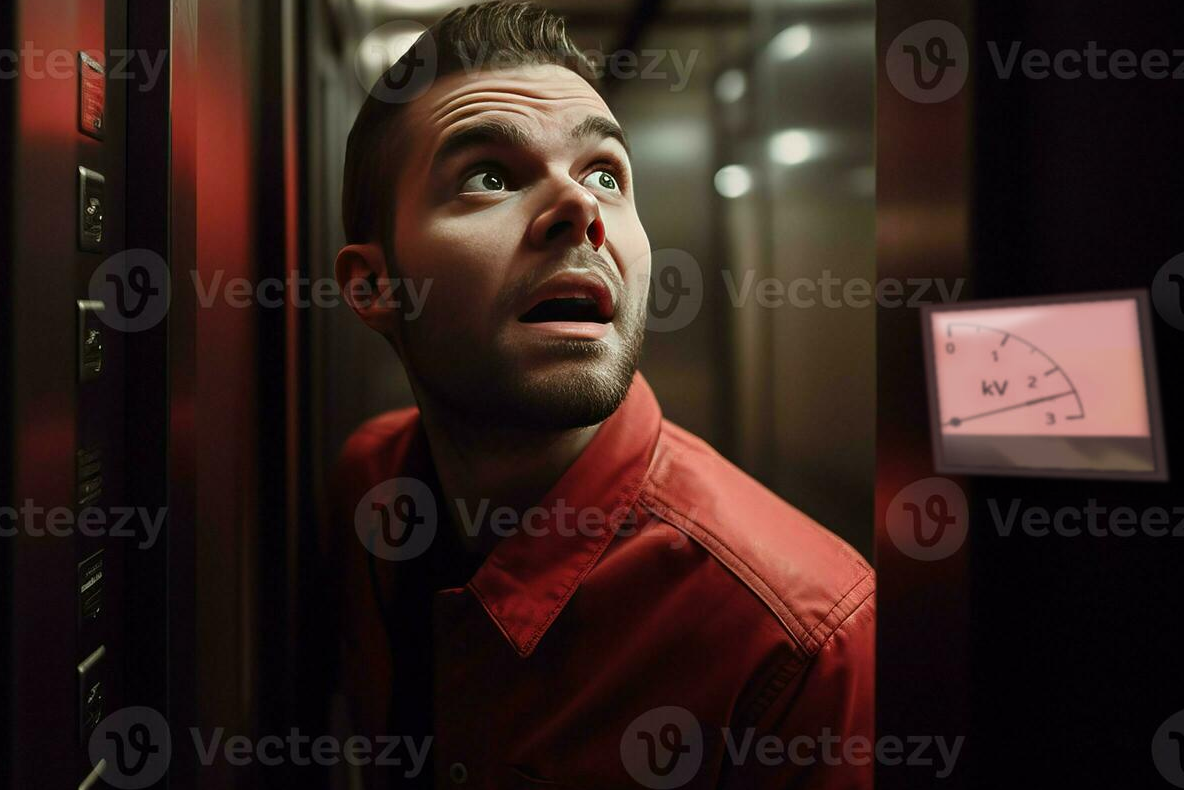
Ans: **2.5** kV
